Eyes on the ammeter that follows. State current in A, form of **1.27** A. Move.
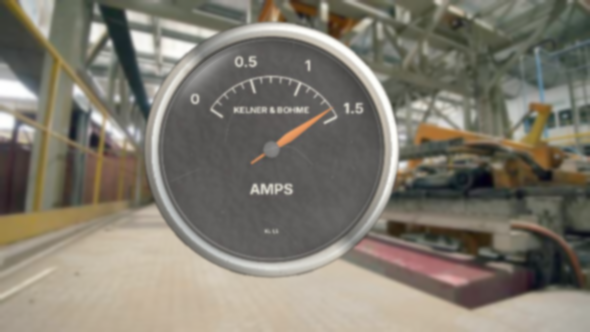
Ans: **1.4** A
